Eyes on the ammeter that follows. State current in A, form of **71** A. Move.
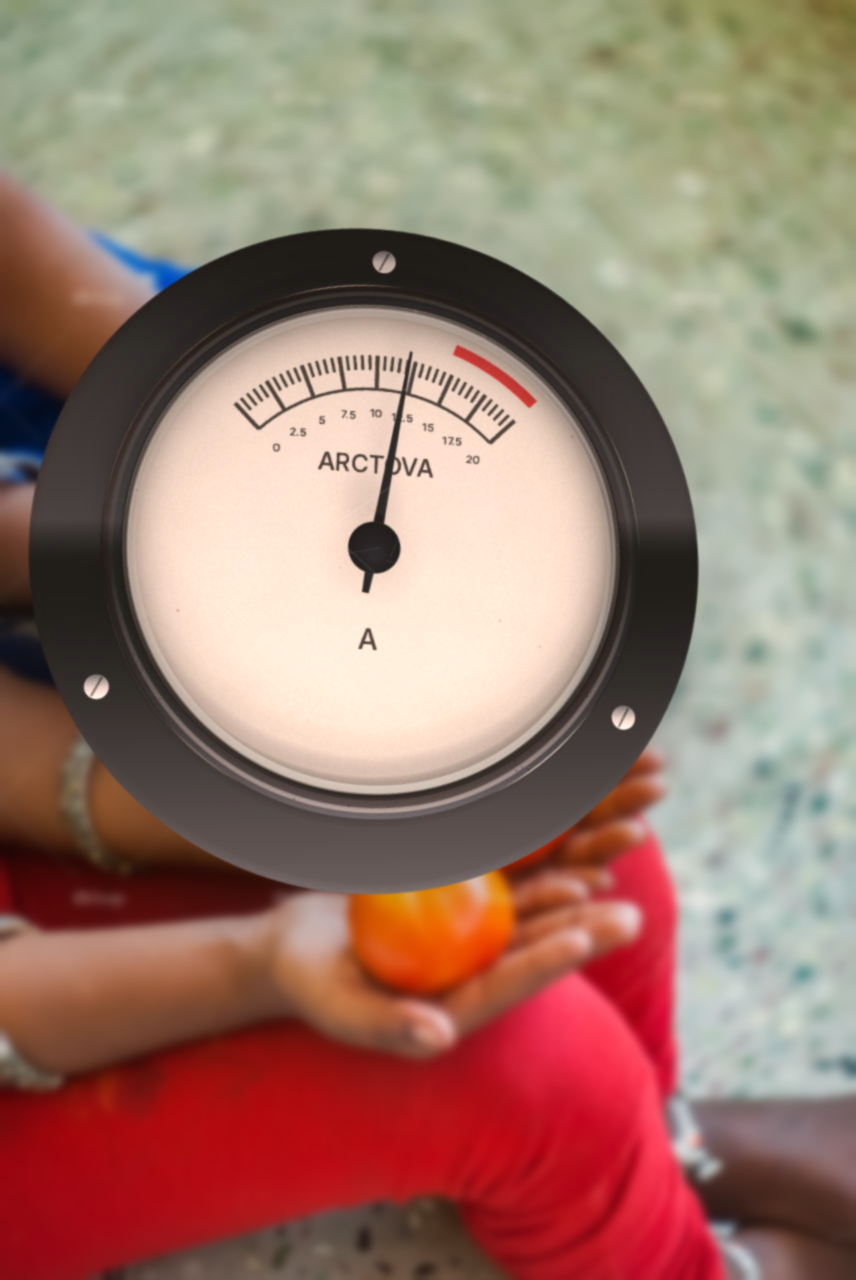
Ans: **12** A
